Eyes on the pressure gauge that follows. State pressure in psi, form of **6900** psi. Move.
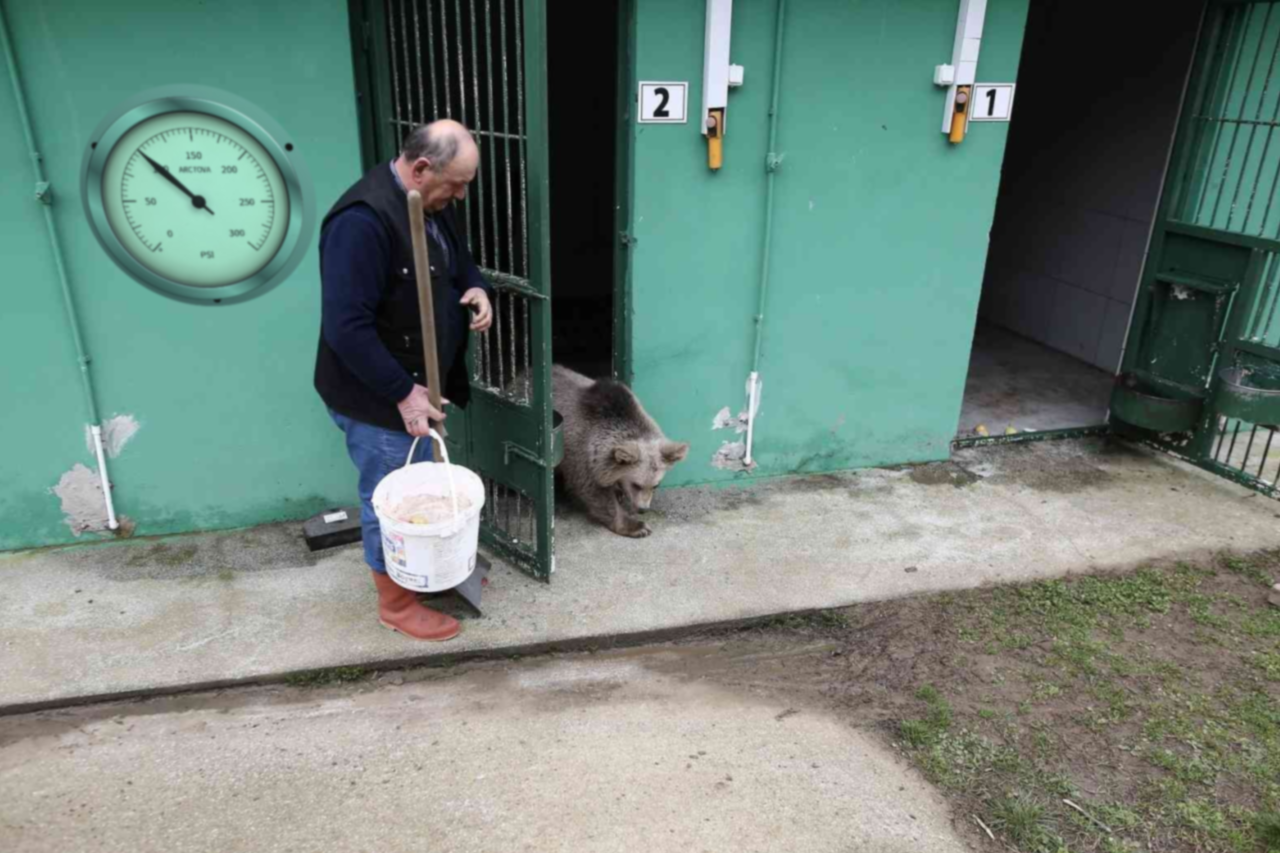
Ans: **100** psi
